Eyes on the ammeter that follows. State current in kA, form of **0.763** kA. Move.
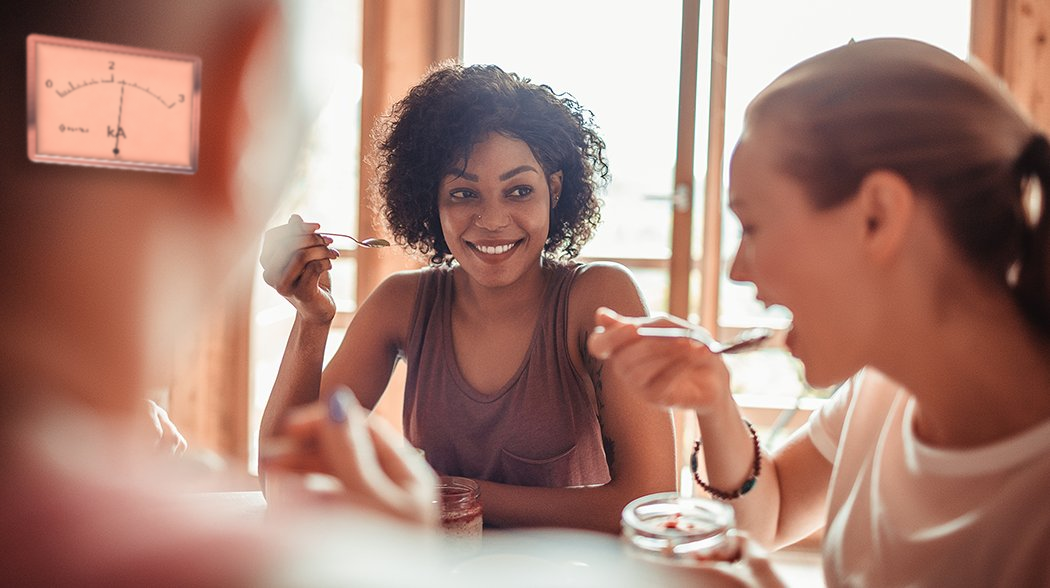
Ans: **2.2** kA
